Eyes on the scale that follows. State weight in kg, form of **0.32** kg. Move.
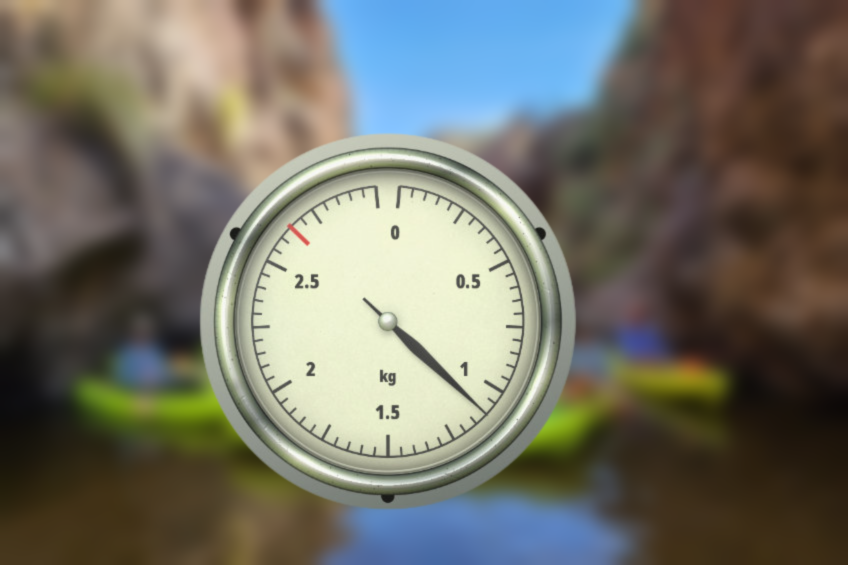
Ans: **1.1** kg
